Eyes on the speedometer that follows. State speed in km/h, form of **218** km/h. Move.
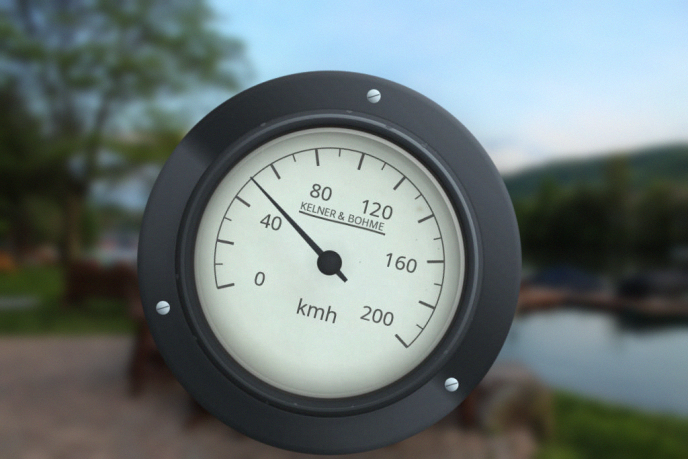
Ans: **50** km/h
